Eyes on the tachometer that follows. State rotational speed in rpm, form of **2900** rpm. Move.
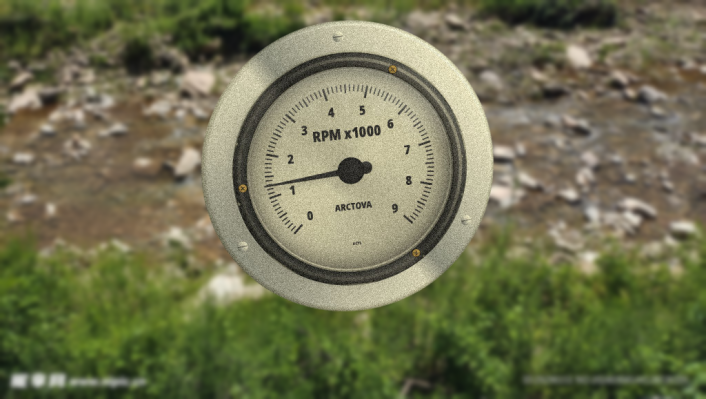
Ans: **1300** rpm
